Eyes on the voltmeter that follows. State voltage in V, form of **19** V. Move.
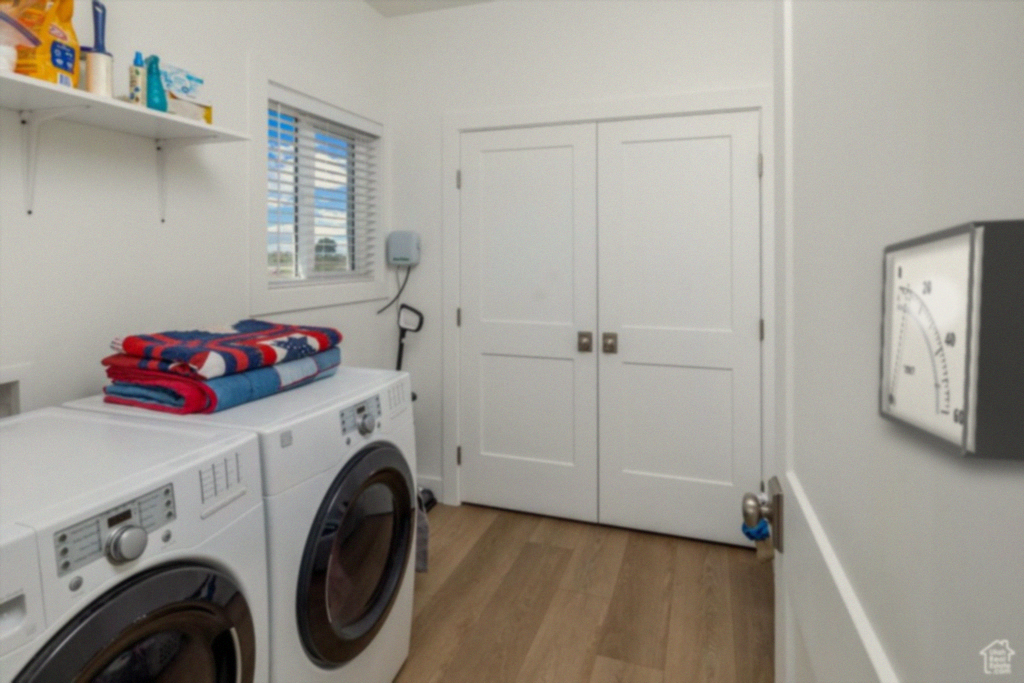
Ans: **10** V
